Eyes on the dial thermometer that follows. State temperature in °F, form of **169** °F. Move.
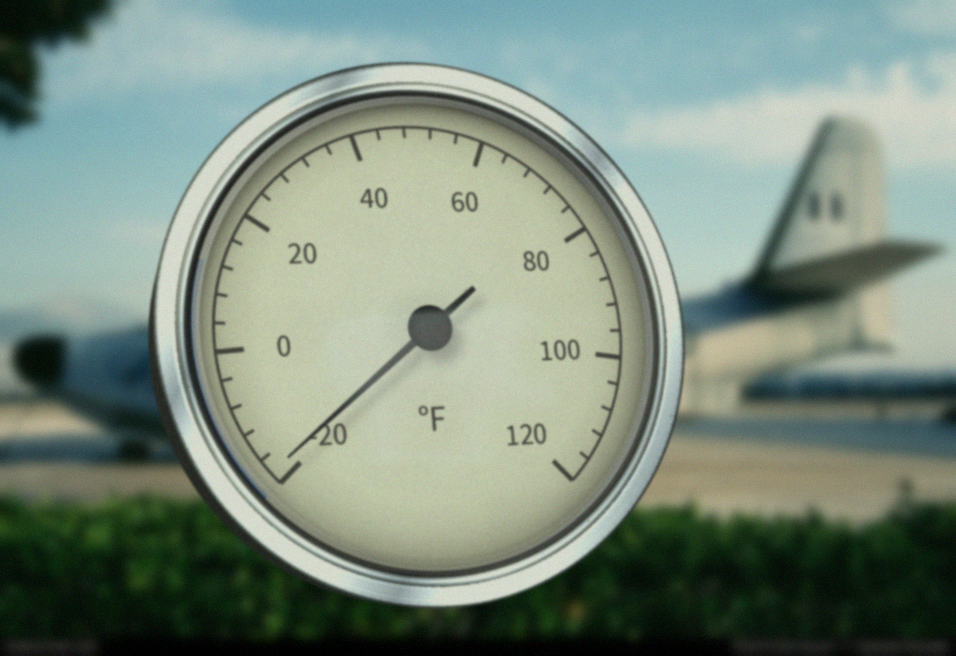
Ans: **-18** °F
